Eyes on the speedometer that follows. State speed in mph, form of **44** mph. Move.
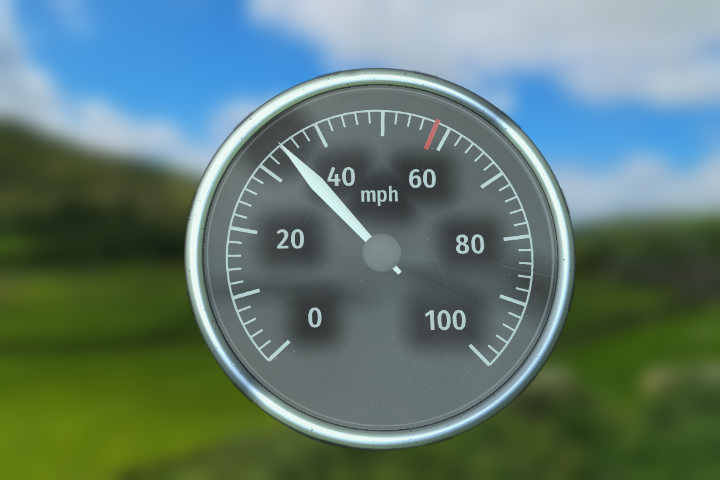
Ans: **34** mph
